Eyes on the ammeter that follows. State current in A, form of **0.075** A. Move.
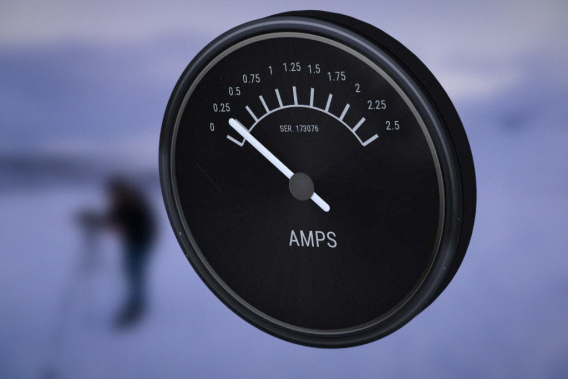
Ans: **0.25** A
